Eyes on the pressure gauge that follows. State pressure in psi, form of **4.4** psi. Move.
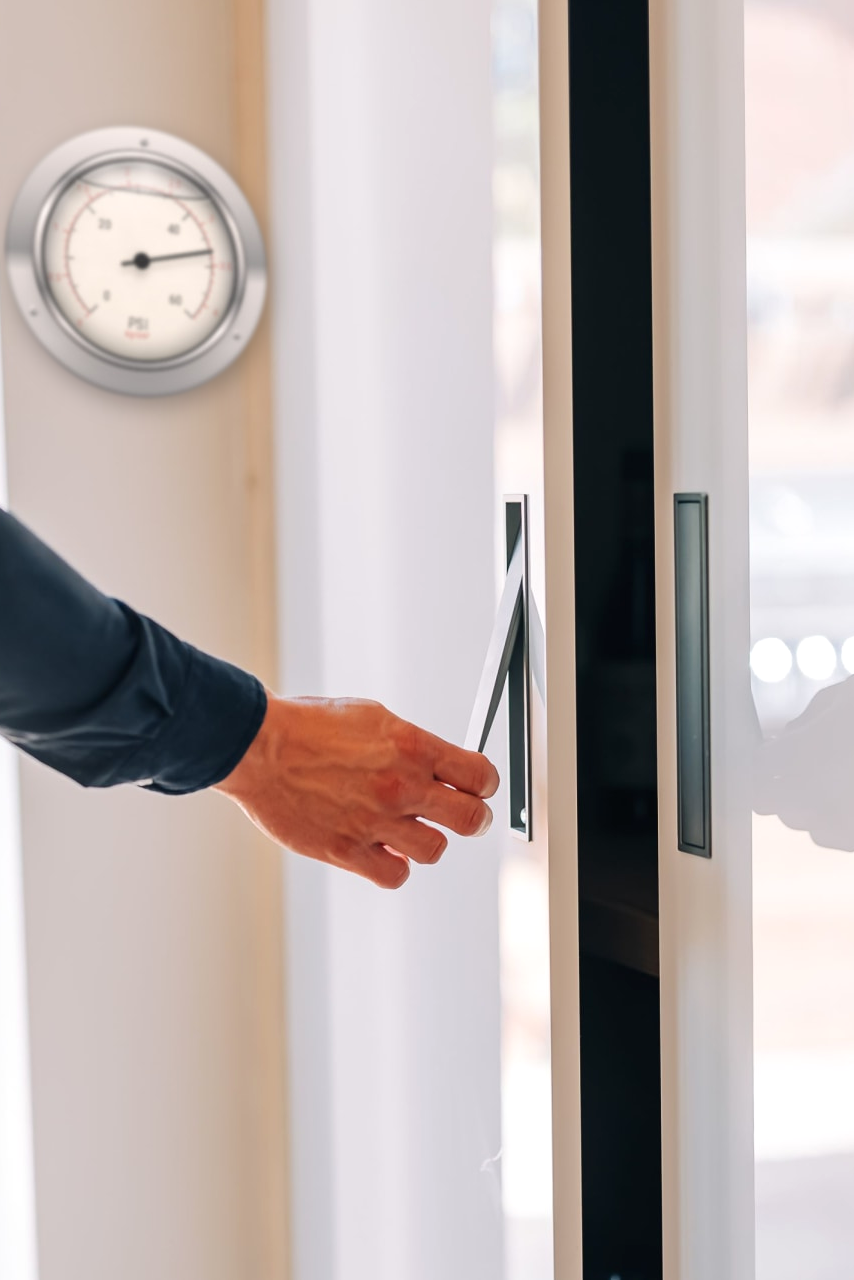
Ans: **47.5** psi
